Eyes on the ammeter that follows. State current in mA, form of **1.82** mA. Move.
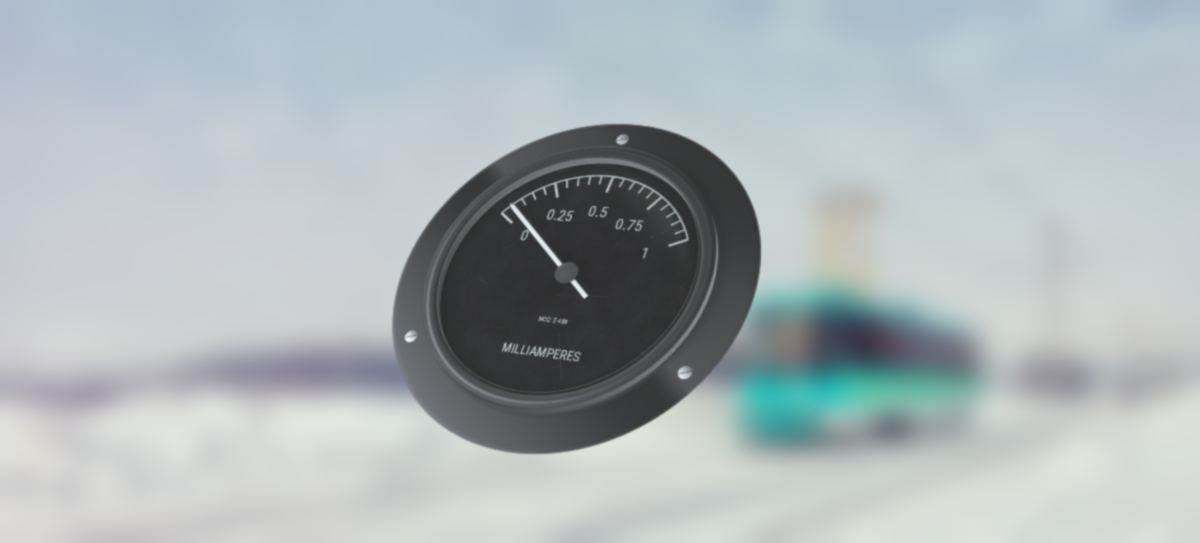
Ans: **0.05** mA
